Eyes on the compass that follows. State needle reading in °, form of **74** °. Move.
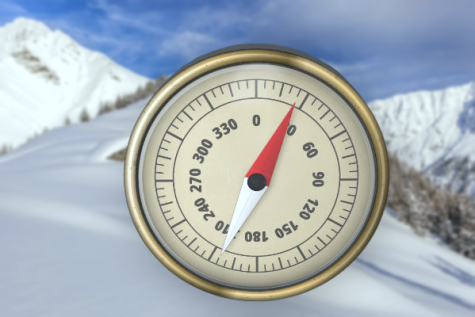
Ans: **25** °
